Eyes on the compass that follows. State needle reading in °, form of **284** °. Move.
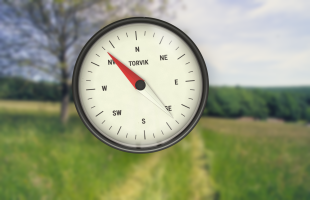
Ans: **320** °
